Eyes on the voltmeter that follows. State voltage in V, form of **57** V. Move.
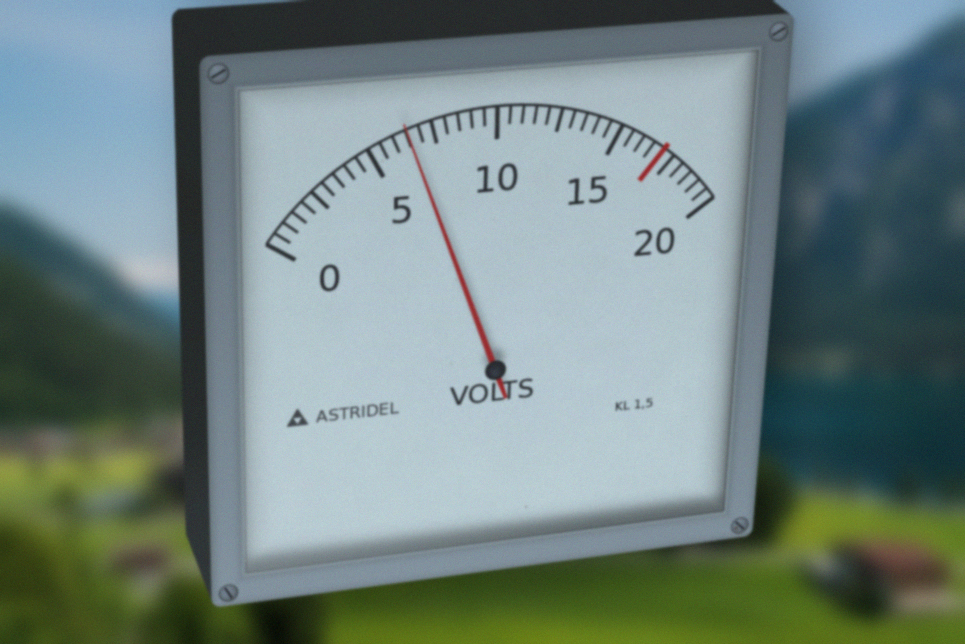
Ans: **6.5** V
